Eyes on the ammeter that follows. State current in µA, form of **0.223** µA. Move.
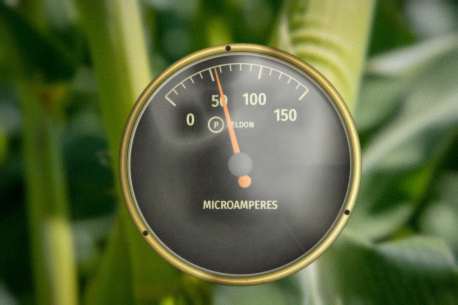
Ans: **55** µA
